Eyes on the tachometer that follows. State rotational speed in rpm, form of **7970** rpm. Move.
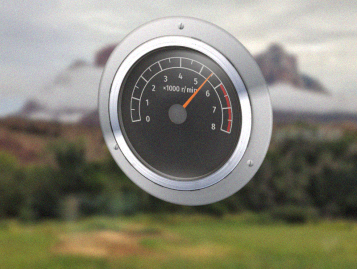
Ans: **5500** rpm
